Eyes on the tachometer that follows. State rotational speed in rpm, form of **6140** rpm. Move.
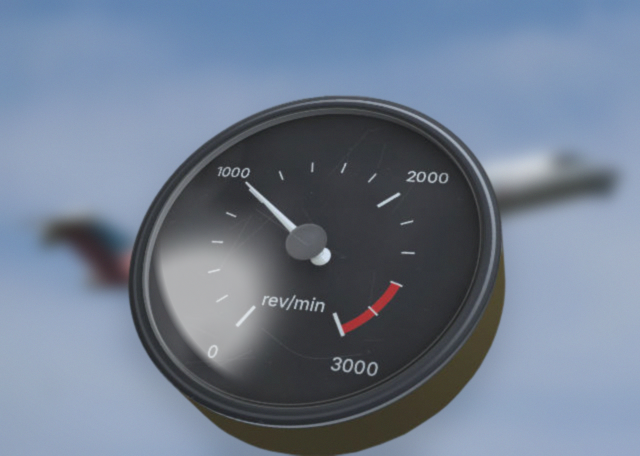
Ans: **1000** rpm
